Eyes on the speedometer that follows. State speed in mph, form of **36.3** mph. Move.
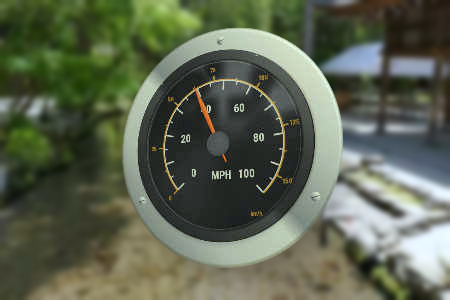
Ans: **40** mph
